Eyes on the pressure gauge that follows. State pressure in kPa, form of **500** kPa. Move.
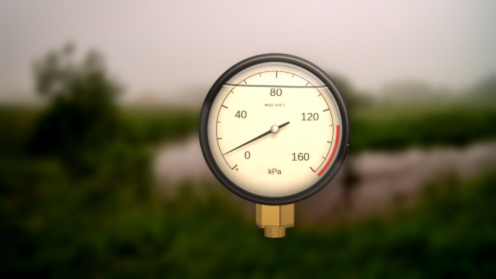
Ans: **10** kPa
